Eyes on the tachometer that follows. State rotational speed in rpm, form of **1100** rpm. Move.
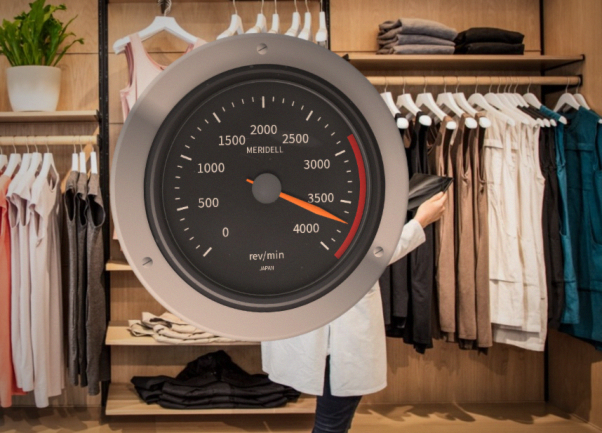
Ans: **3700** rpm
